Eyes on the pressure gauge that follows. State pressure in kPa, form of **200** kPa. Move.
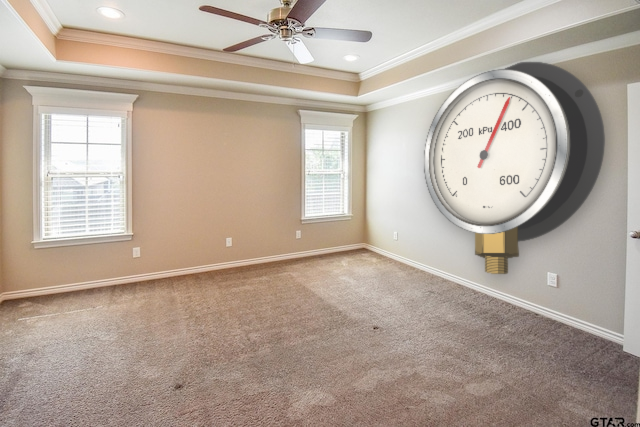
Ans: **360** kPa
